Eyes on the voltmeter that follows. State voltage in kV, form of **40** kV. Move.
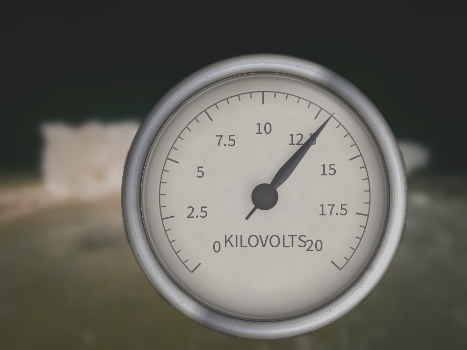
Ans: **13** kV
